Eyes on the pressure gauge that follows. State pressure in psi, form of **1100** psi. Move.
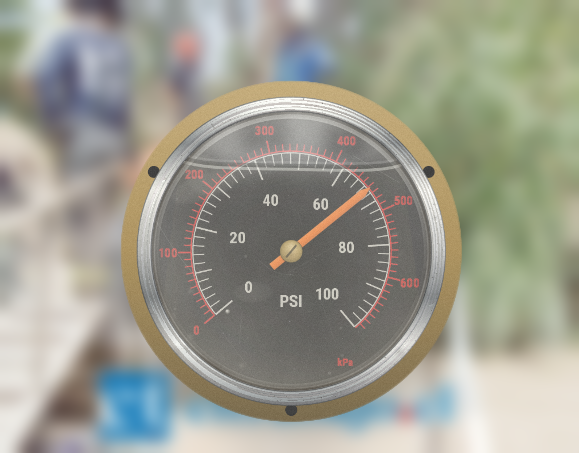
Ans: **67** psi
